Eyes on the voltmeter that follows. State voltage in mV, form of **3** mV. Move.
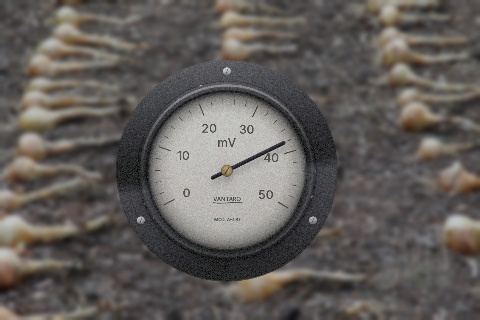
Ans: **38** mV
